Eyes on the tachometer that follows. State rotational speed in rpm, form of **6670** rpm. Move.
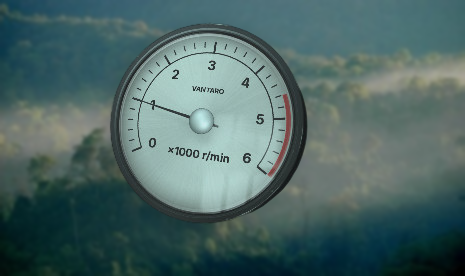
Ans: **1000** rpm
